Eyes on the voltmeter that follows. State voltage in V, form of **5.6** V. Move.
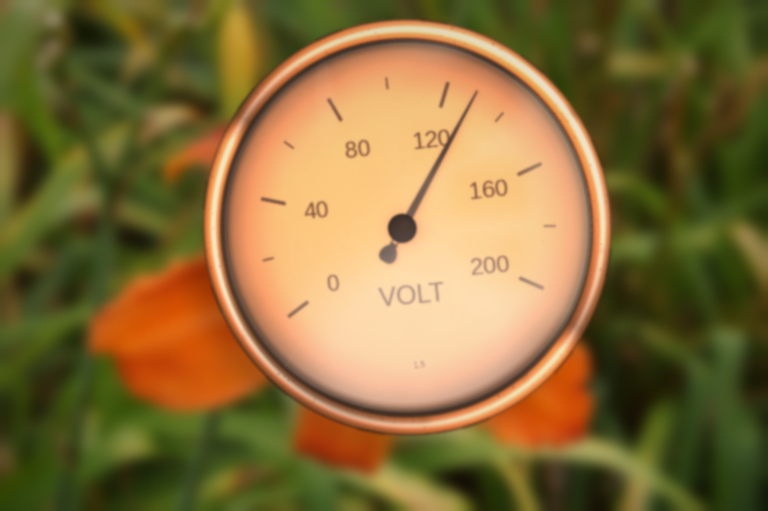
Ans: **130** V
